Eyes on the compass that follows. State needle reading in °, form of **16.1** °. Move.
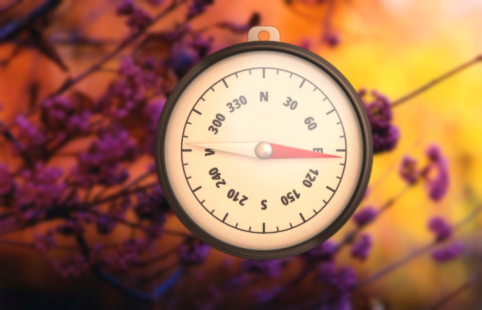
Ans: **95** °
